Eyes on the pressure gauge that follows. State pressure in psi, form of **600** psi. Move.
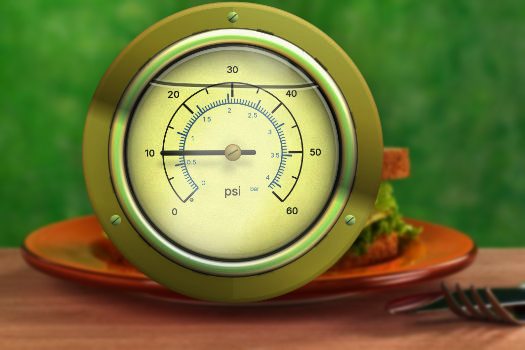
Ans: **10** psi
